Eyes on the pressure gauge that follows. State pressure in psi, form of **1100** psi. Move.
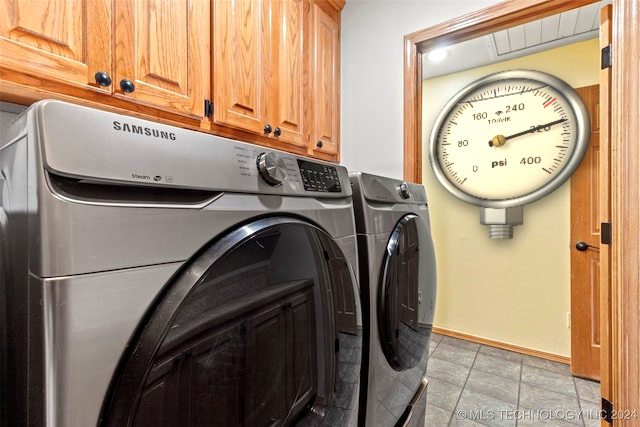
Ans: **320** psi
